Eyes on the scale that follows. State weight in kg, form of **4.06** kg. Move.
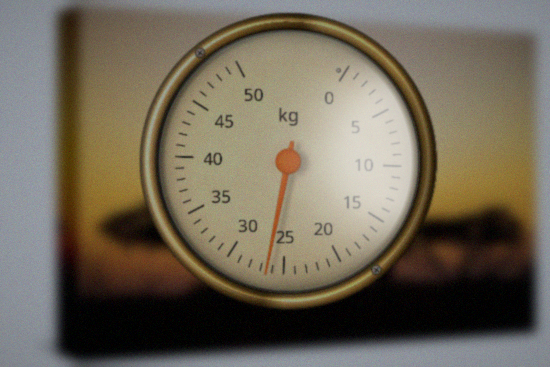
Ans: **26.5** kg
